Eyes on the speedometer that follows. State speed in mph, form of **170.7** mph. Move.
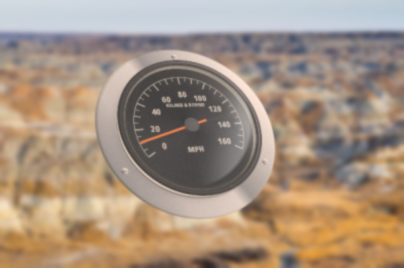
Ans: **10** mph
